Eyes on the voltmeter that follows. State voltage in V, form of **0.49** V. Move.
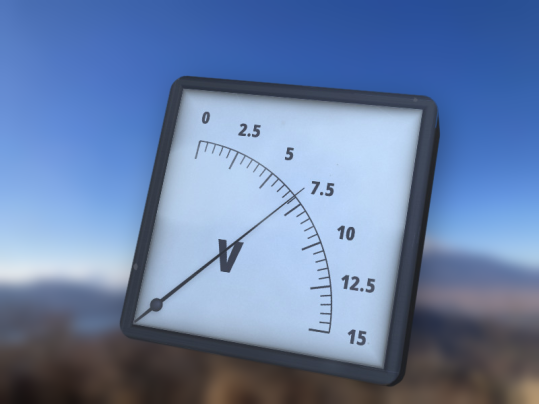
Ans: **7** V
